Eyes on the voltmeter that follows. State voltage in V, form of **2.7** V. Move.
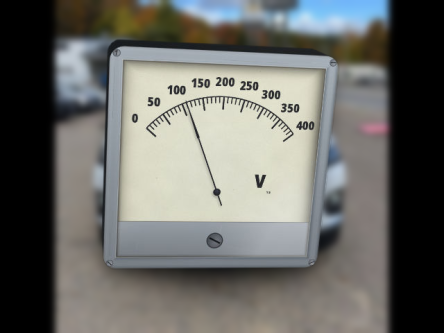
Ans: **110** V
